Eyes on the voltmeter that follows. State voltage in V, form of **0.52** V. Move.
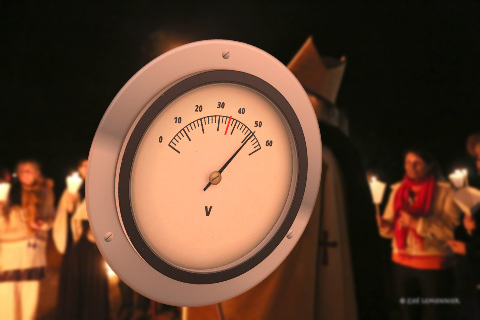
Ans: **50** V
